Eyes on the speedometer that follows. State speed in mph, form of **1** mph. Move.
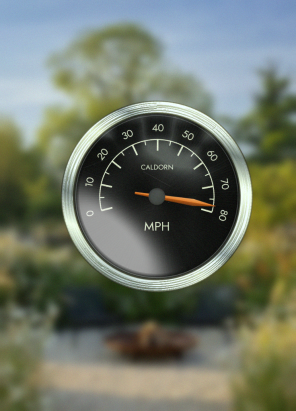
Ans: **77.5** mph
